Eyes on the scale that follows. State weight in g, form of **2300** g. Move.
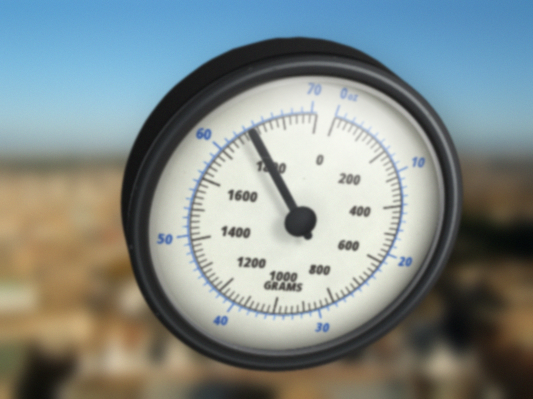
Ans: **1800** g
